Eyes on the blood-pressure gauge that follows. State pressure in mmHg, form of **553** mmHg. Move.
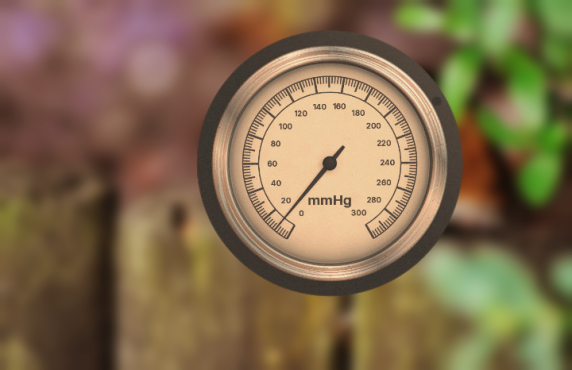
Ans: **10** mmHg
